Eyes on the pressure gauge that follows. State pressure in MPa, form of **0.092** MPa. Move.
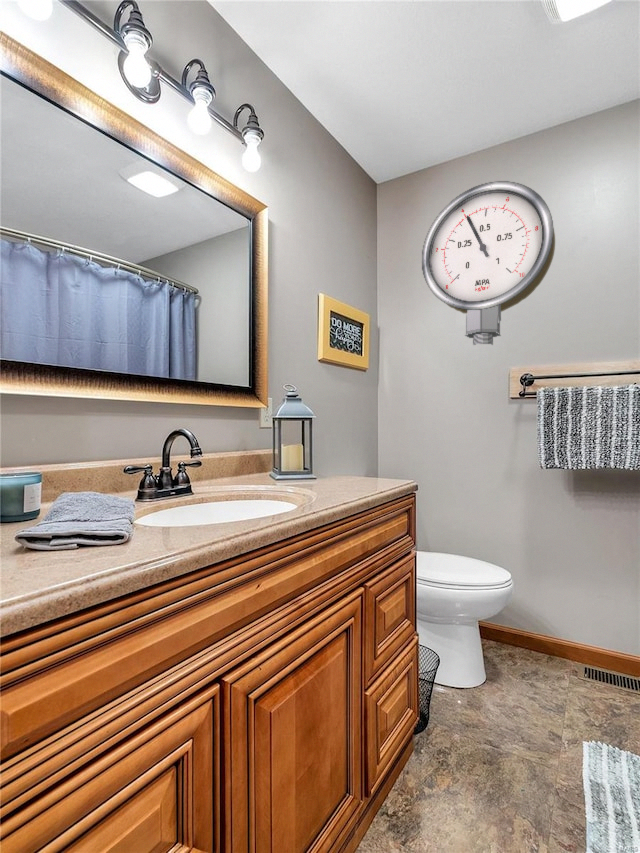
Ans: **0.4** MPa
